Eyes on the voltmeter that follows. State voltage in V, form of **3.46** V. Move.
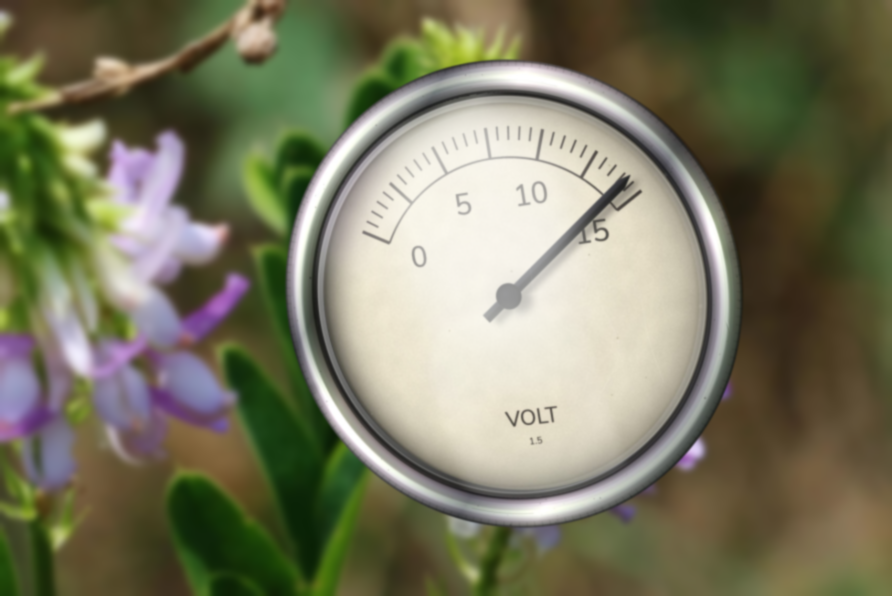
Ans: **14.25** V
